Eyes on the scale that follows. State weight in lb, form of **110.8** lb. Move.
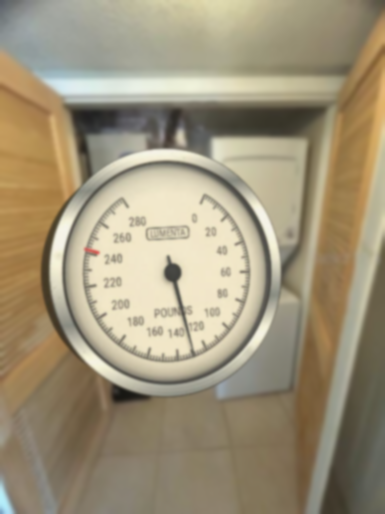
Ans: **130** lb
